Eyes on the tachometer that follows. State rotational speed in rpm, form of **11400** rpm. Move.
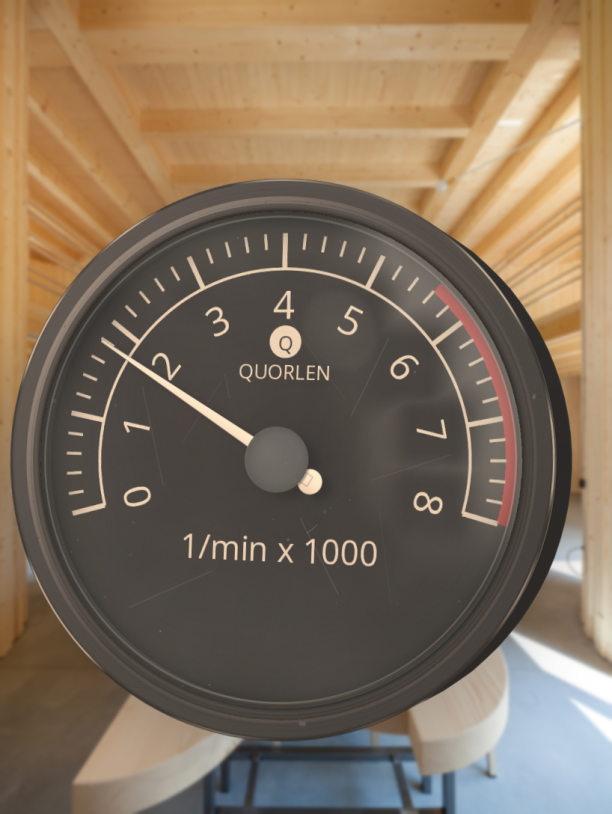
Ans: **1800** rpm
